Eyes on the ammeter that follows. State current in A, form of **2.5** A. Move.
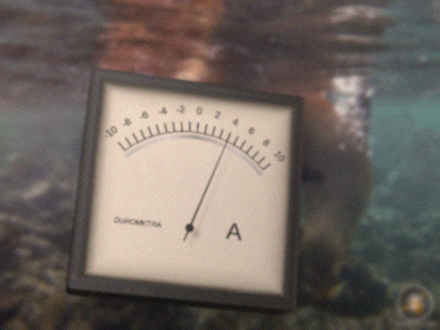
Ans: **4** A
